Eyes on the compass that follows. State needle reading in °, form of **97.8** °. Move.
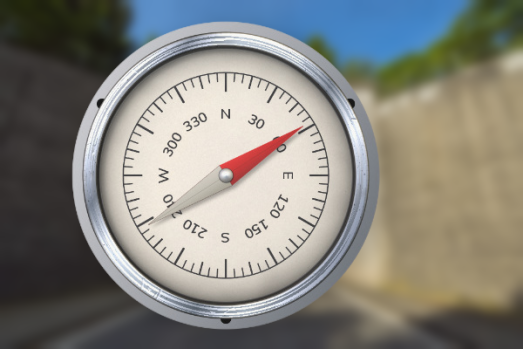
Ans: **57.5** °
